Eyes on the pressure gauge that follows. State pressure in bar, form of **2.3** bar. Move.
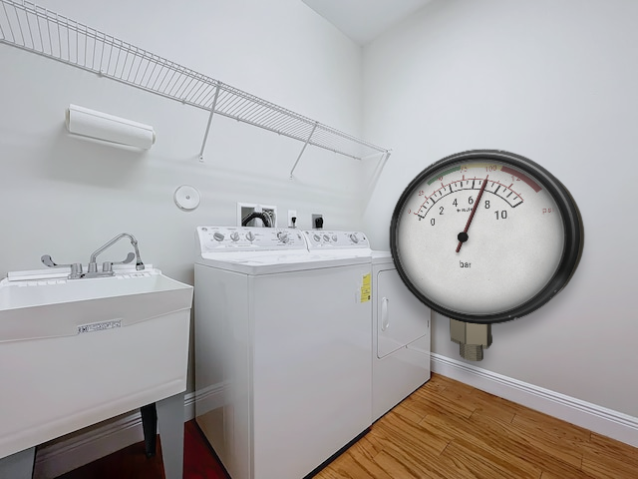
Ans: **7** bar
